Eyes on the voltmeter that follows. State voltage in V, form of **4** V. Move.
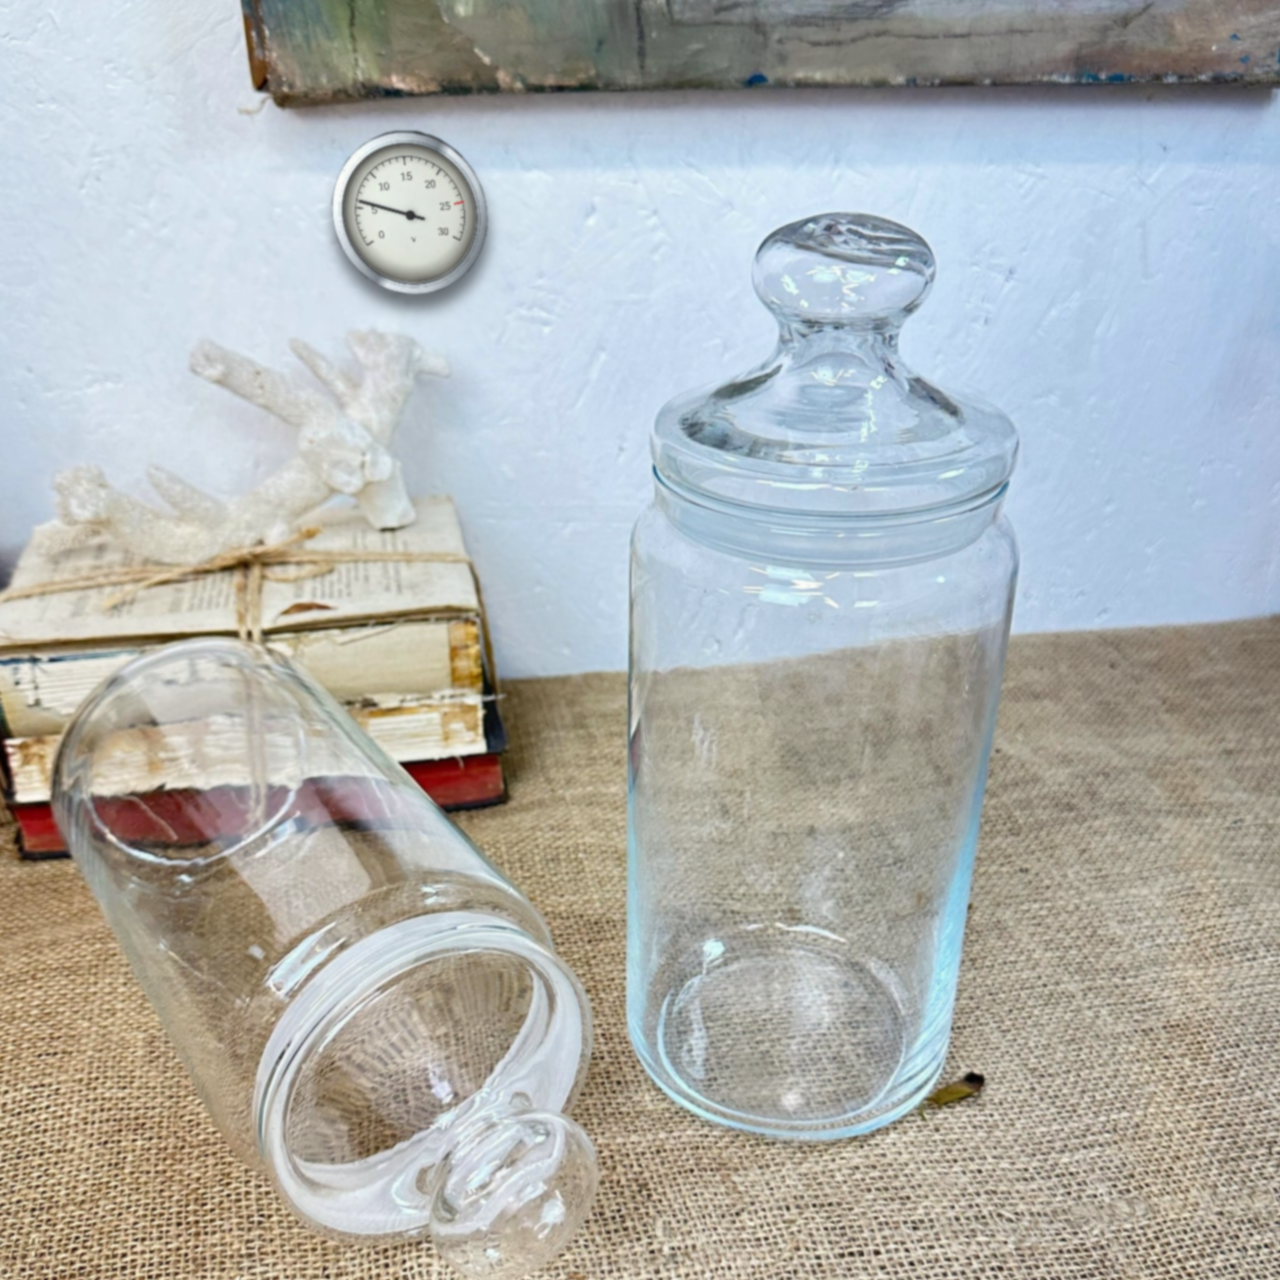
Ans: **6** V
